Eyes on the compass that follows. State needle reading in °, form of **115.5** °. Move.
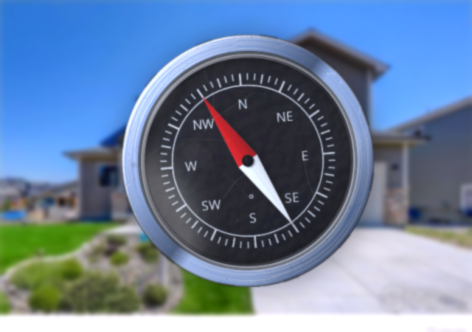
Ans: **330** °
